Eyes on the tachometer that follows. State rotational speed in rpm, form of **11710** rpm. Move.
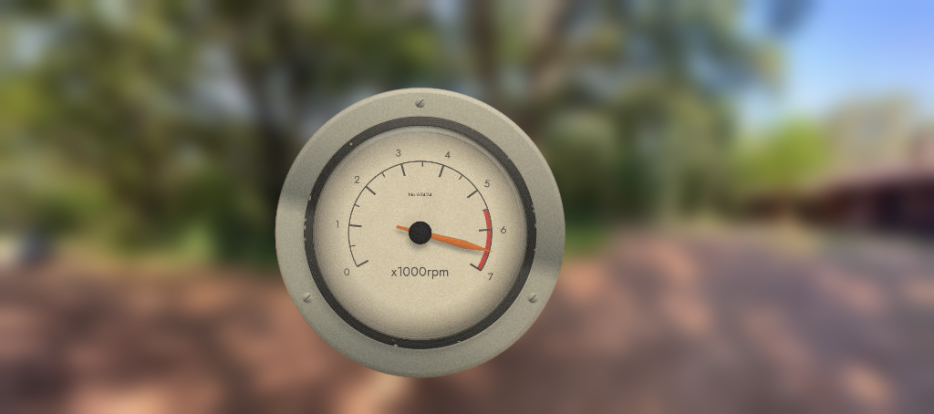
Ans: **6500** rpm
